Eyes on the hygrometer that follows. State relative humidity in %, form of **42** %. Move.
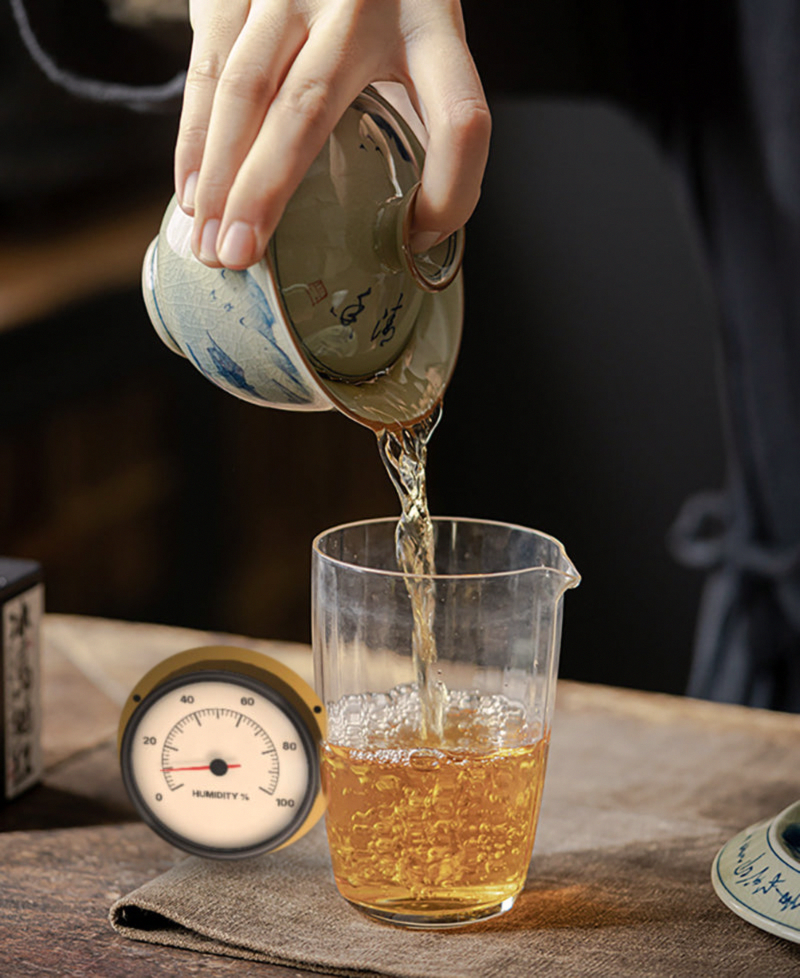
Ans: **10** %
